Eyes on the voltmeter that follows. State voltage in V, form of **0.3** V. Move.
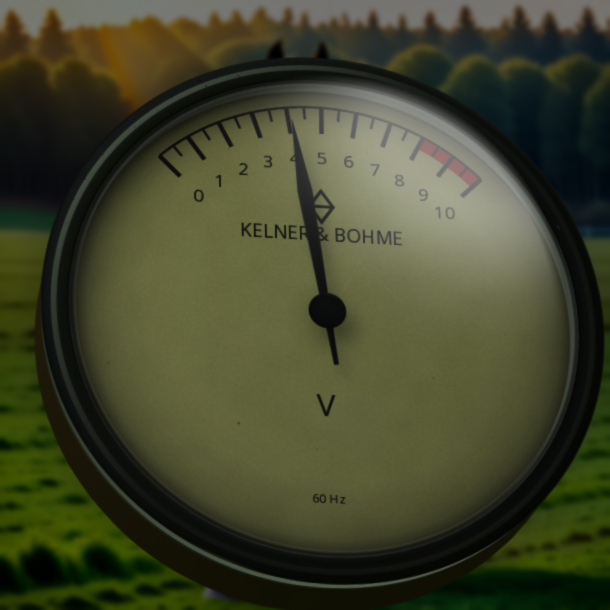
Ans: **4** V
